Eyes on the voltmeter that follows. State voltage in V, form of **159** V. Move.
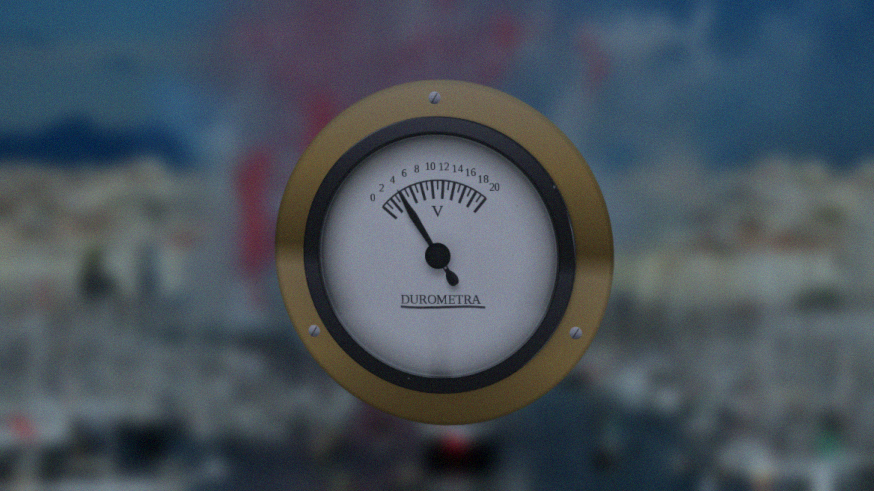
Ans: **4** V
